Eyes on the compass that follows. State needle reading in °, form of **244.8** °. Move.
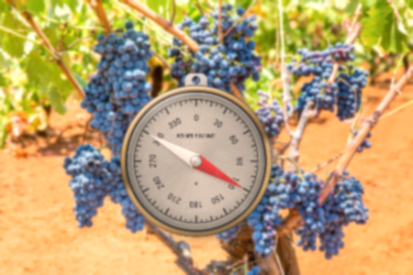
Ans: **120** °
